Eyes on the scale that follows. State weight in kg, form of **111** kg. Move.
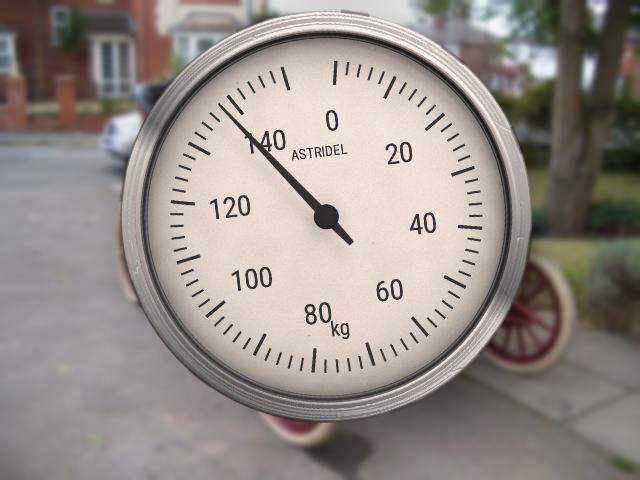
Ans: **138** kg
